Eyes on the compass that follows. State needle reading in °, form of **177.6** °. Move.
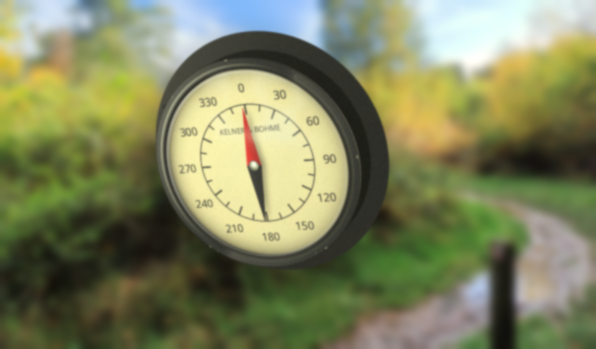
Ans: **0** °
